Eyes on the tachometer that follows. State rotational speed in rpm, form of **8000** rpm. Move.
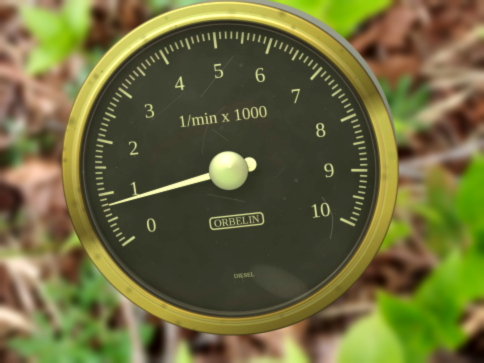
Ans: **800** rpm
